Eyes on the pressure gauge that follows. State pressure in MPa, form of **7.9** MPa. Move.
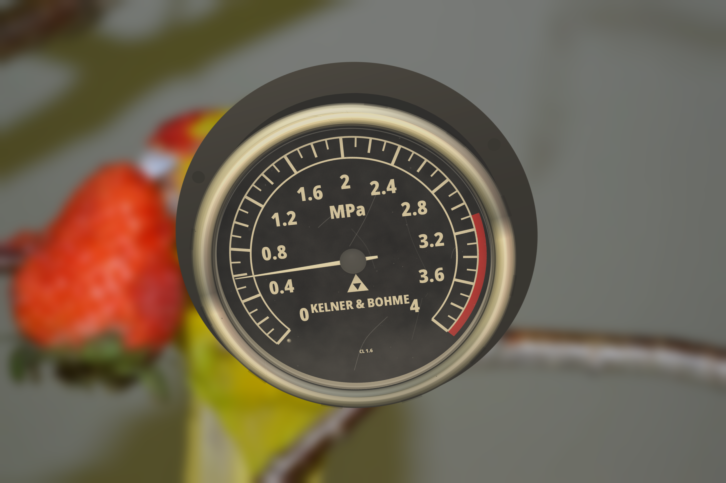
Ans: **0.6** MPa
